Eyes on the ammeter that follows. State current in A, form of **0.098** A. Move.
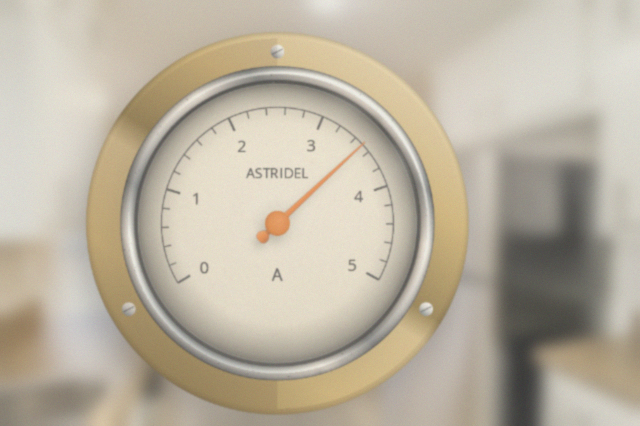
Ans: **3.5** A
